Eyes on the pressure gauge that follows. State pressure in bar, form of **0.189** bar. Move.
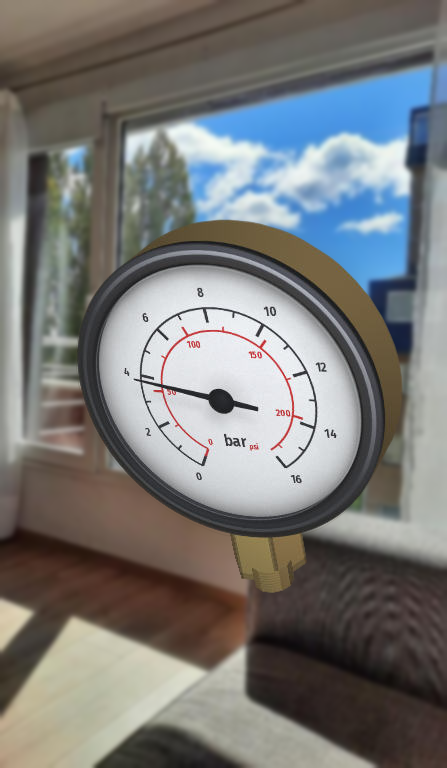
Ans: **4** bar
